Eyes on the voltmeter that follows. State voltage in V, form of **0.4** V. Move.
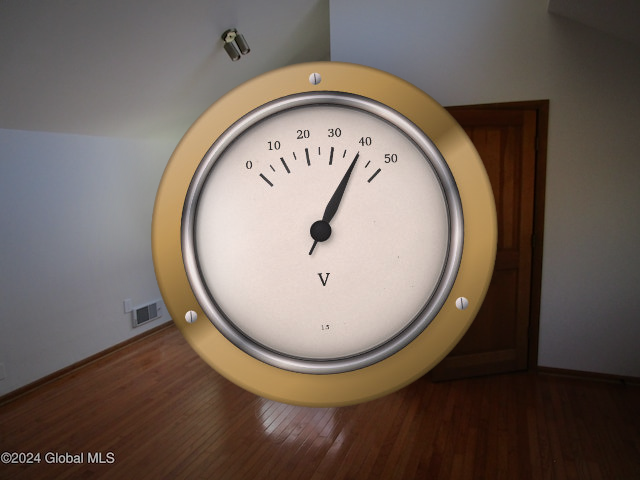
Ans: **40** V
